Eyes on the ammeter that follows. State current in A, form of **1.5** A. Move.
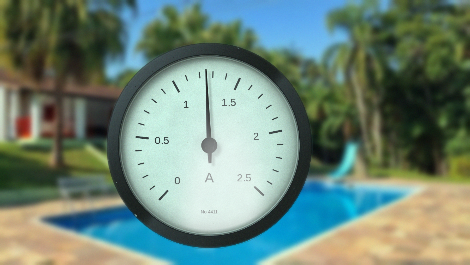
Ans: **1.25** A
